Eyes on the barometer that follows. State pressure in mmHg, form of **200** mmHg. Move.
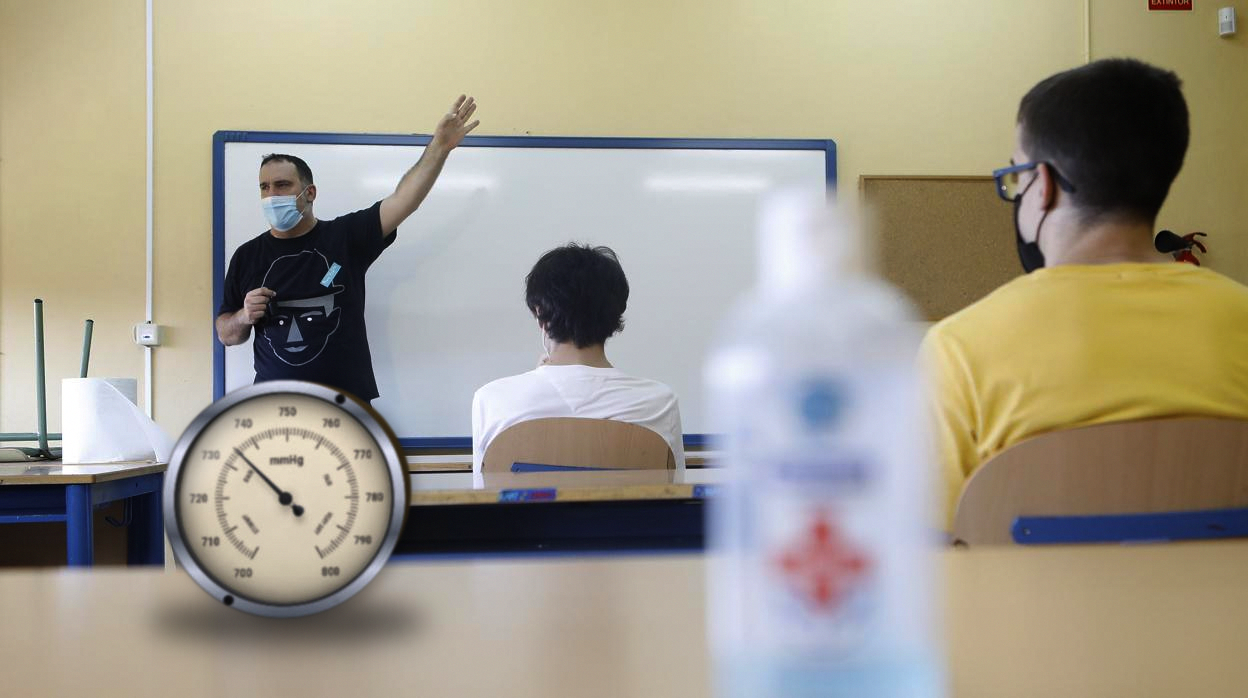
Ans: **735** mmHg
